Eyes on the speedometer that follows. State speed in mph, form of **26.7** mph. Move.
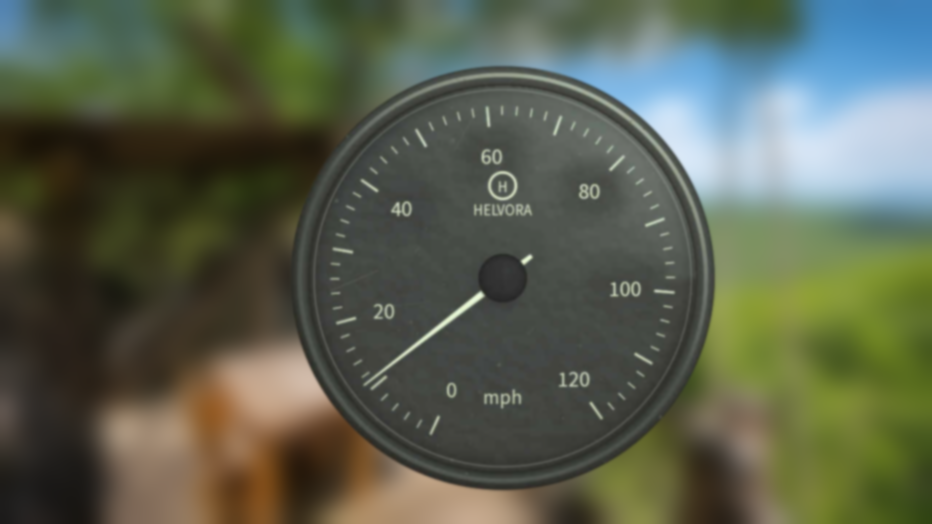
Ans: **11** mph
